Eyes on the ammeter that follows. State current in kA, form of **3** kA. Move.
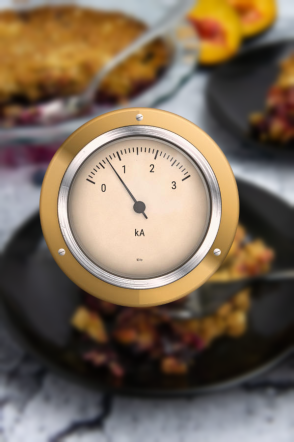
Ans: **0.7** kA
